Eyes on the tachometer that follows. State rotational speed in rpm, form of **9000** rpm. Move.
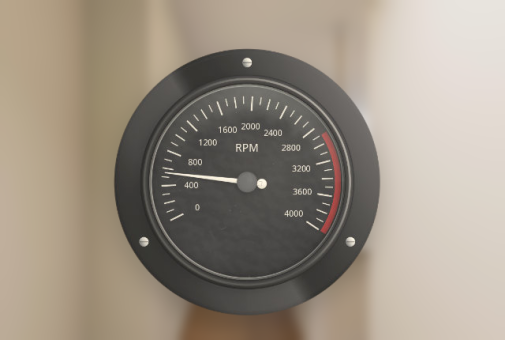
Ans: **550** rpm
